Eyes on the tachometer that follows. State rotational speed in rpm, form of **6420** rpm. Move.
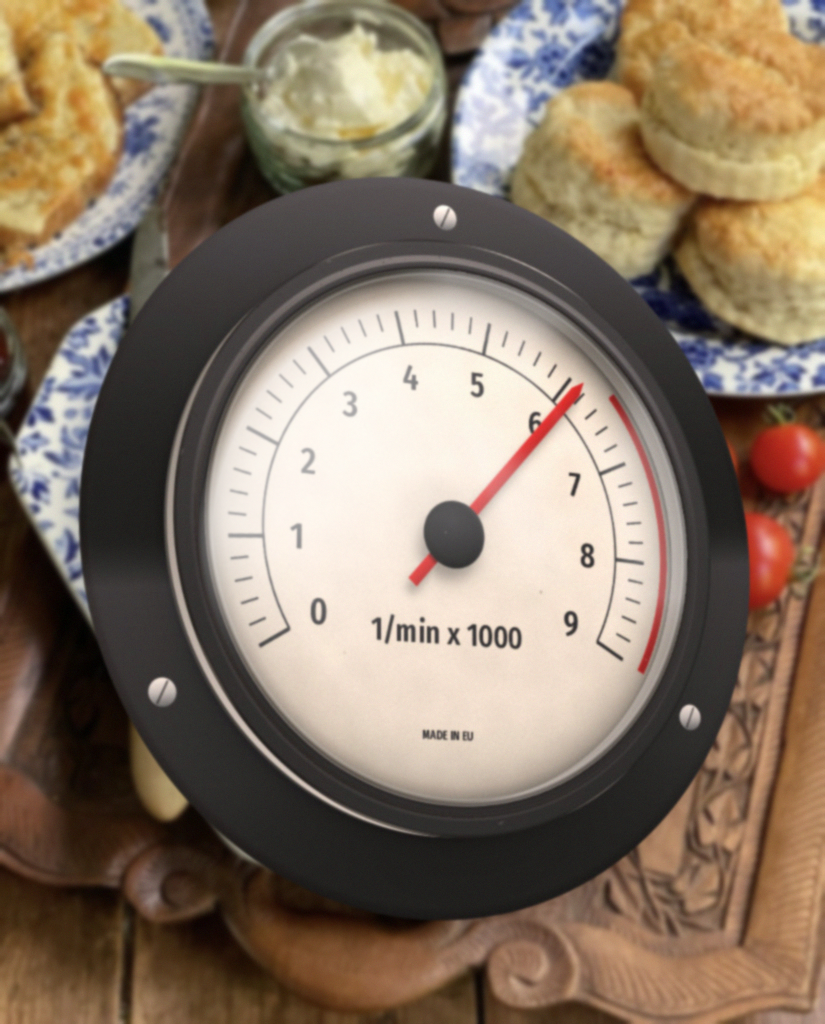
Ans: **6100** rpm
